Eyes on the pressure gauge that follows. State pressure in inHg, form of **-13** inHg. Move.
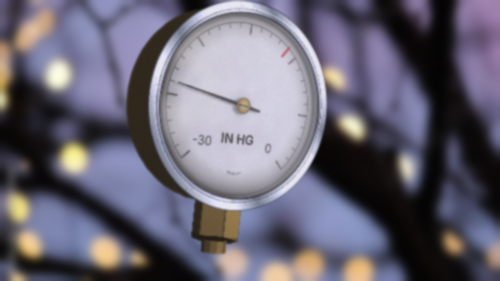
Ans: **-24** inHg
